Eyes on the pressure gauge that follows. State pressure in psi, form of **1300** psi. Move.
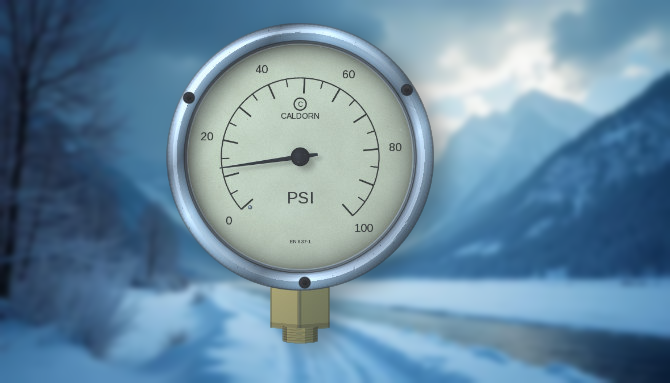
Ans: **12.5** psi
